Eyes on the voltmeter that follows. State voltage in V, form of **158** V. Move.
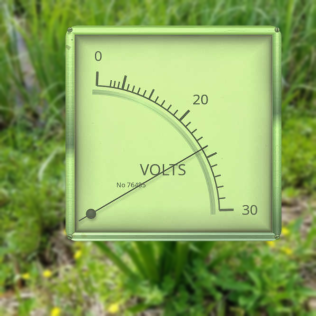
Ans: **24** V
